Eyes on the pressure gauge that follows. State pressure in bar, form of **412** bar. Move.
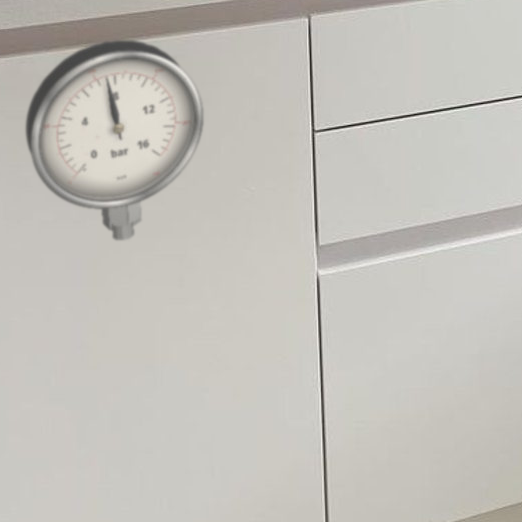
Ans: **7.5** bar
